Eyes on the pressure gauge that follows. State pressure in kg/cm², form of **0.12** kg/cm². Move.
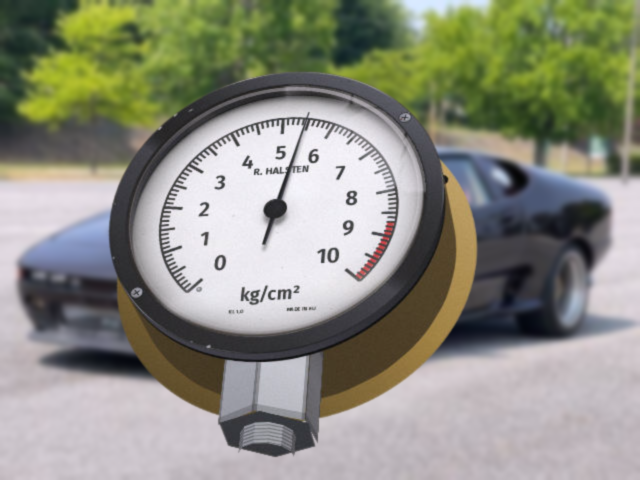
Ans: **5.5** kg/cm²
